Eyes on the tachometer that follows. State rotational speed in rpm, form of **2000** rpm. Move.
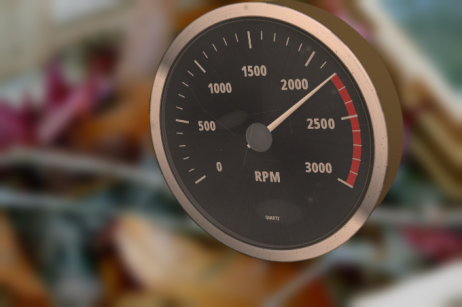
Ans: **2200** rpm
